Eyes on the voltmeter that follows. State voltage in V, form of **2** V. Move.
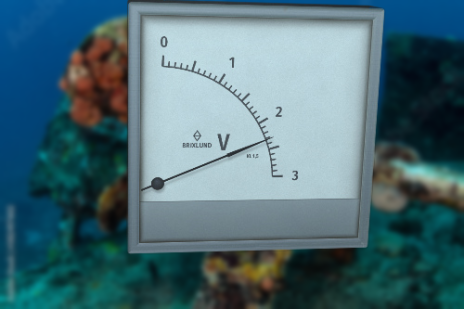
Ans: **2.3** V
